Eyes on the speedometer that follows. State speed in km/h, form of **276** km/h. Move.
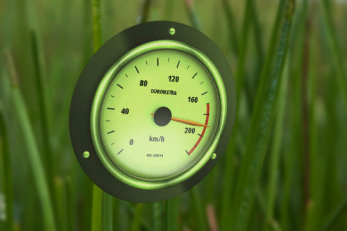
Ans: **190** km/h
